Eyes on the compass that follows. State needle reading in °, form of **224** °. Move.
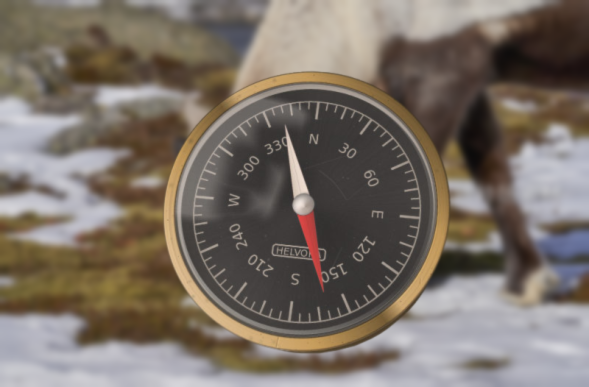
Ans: **160** °
